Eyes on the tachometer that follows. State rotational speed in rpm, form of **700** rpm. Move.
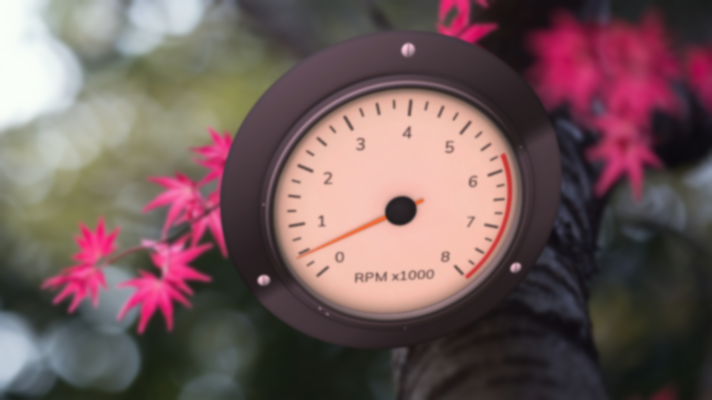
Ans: **500** rpm
